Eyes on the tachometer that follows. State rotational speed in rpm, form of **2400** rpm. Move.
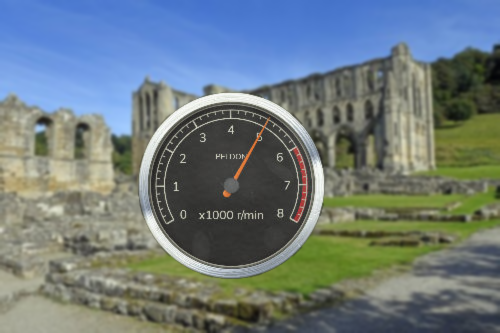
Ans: **5000** rpm
